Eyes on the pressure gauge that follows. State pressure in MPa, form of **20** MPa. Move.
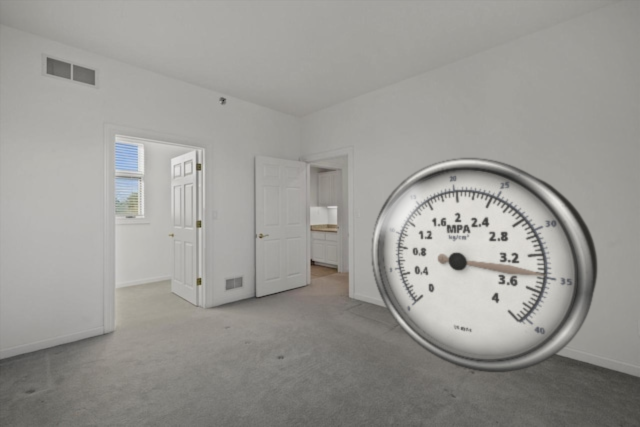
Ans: **3.4** MPa
